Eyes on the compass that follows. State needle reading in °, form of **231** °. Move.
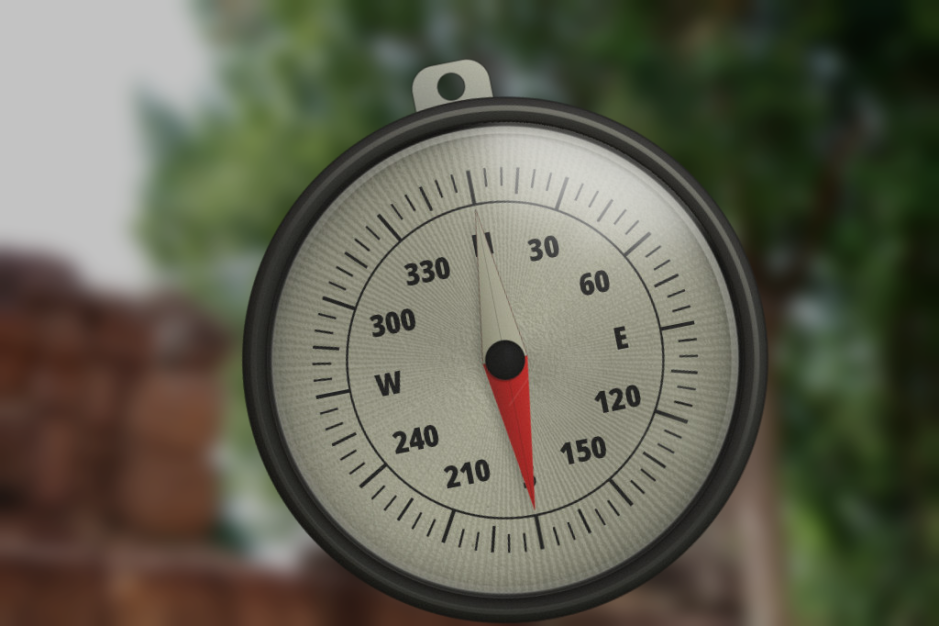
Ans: **180** °
